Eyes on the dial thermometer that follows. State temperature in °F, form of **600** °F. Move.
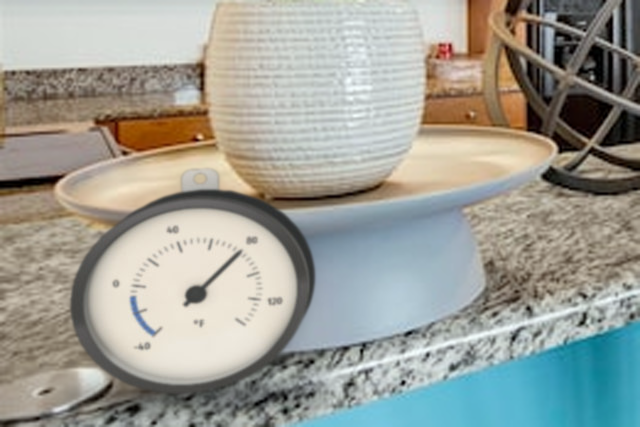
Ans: **80** °F
